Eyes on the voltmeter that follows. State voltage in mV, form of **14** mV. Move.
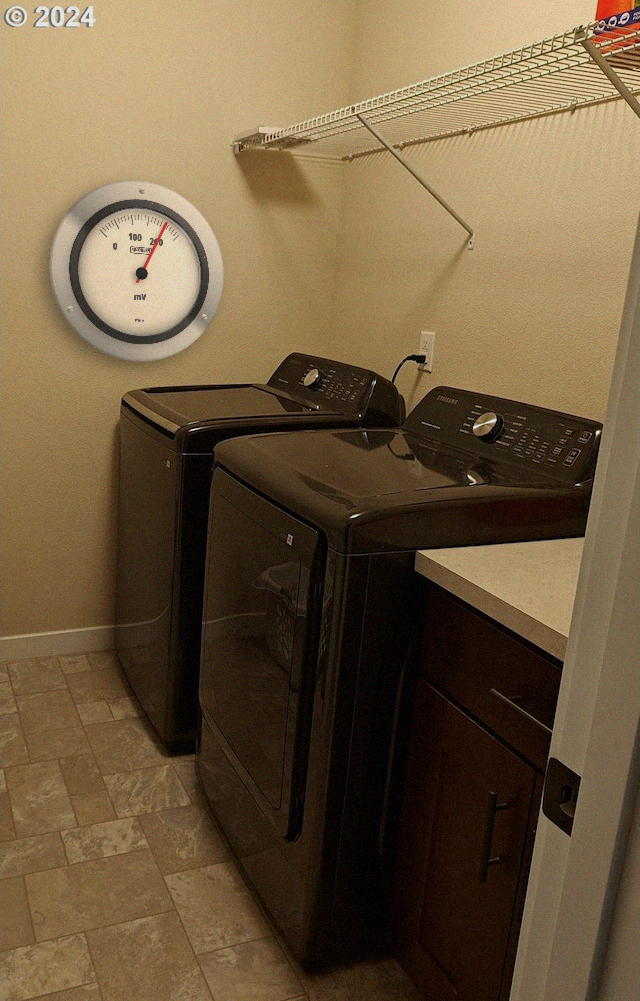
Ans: **200** mV
